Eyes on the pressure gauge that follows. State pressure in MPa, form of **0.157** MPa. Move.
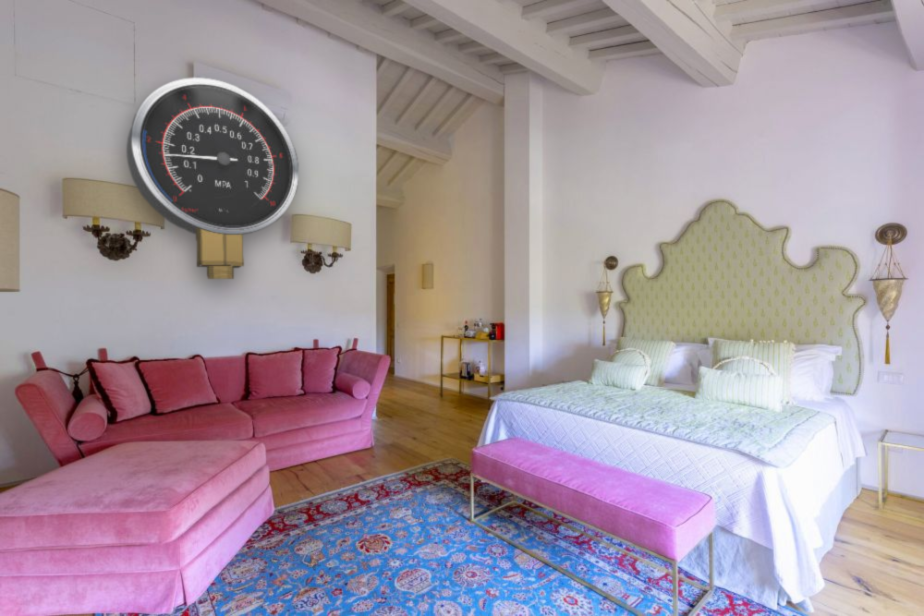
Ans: **0.15** MPa
